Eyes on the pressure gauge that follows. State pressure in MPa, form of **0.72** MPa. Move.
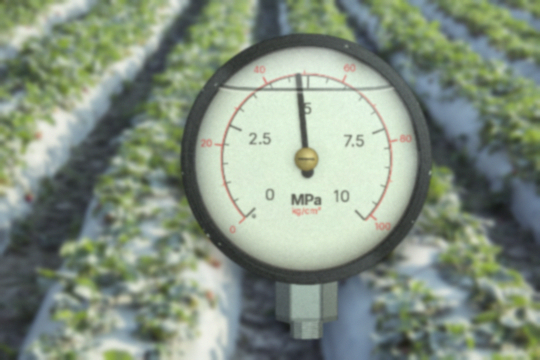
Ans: **4.75** MPa
